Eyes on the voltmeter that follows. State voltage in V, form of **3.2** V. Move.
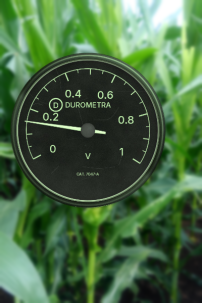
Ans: **0.15** V
